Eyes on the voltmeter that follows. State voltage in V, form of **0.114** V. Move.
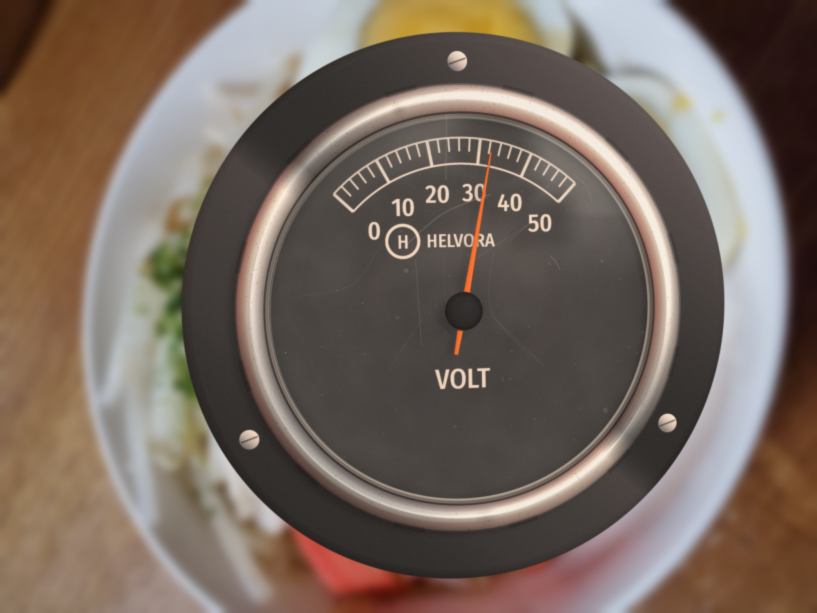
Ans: **32** V
